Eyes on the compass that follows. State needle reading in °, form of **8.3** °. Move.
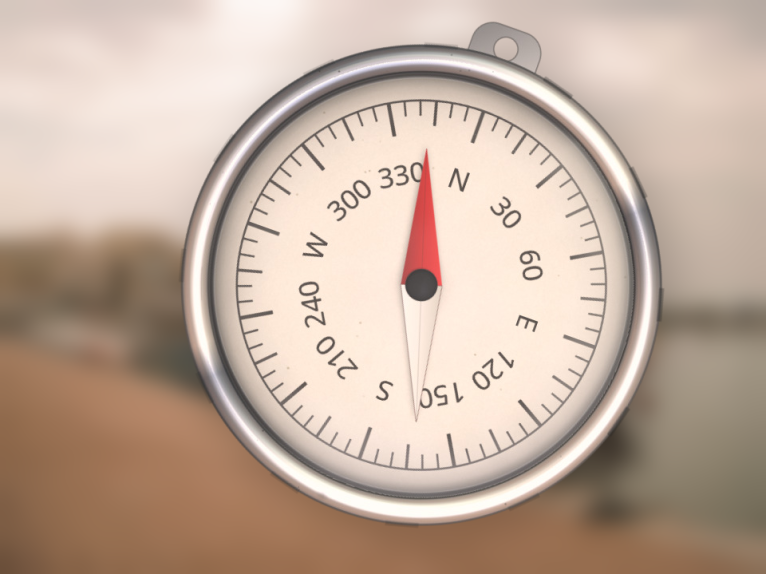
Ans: **342.5** °
